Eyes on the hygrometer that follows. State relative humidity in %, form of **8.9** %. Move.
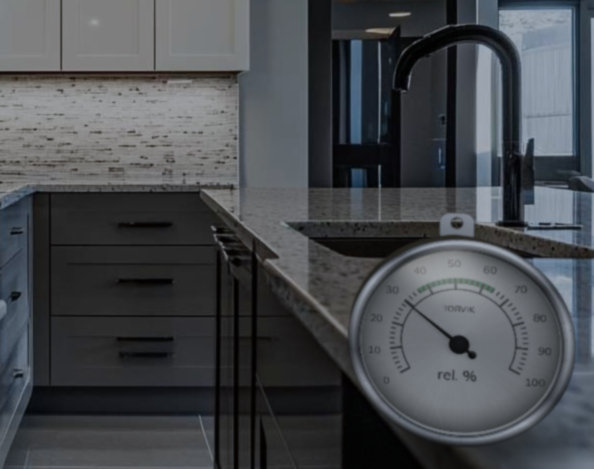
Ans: **30** %
